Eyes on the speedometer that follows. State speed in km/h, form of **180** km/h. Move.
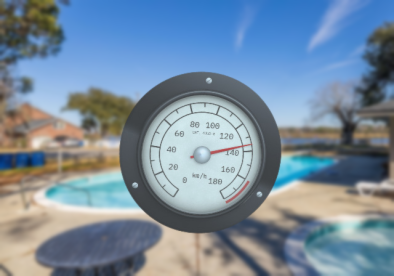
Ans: **135** km/h
